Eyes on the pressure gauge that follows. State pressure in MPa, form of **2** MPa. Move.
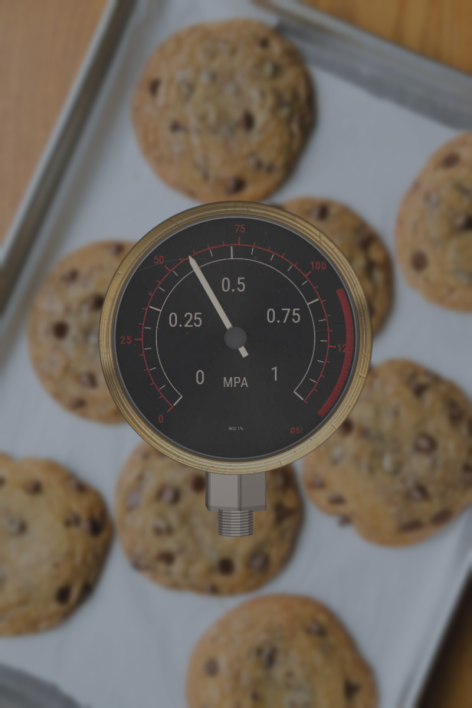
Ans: **0.4** MPa
